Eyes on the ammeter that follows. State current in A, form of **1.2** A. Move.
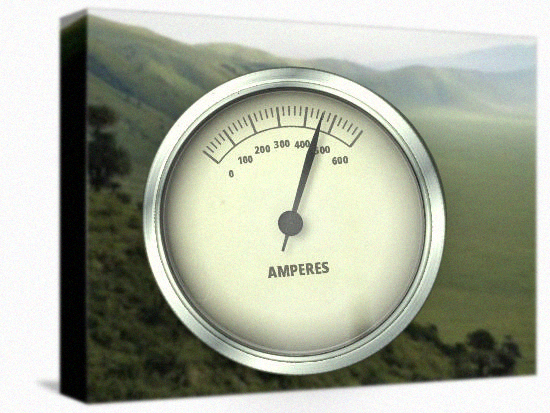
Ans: **460** A
